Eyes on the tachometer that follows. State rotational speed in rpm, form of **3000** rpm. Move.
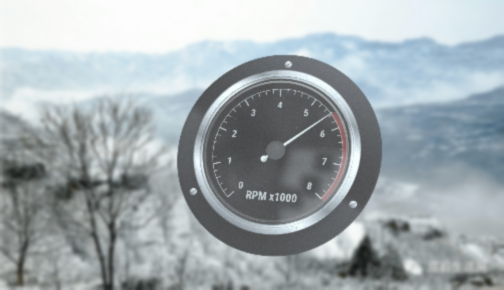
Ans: **5600** rpm
